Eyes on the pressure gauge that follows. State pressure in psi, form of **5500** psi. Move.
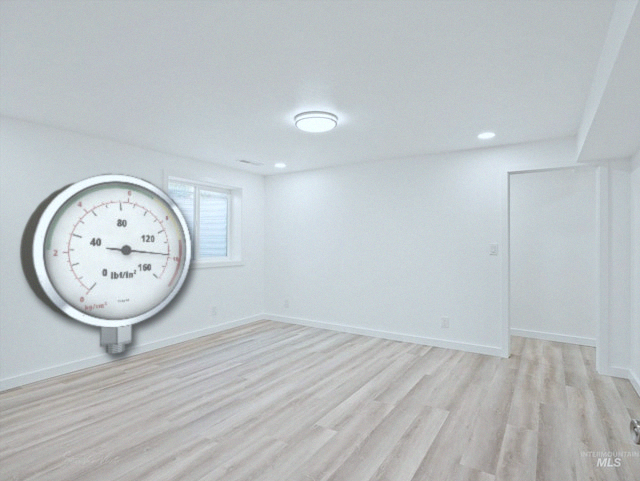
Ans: **140** psi
